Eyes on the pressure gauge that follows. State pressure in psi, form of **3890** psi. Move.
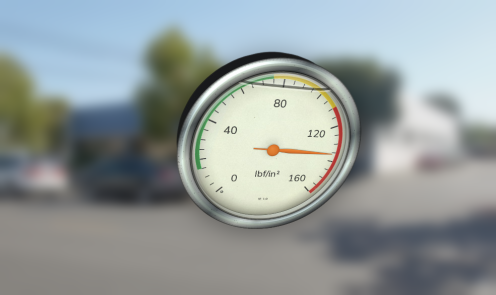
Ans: **135** psi
